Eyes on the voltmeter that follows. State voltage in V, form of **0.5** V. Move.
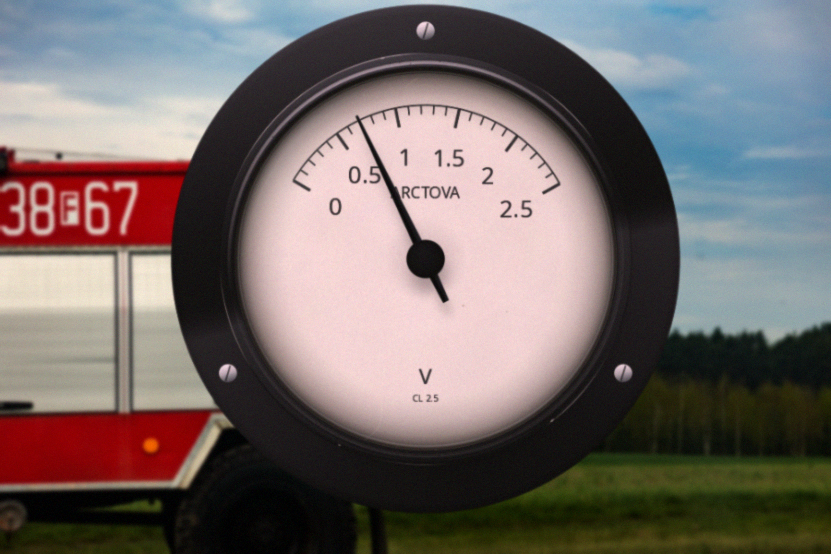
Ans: **0.7** V
